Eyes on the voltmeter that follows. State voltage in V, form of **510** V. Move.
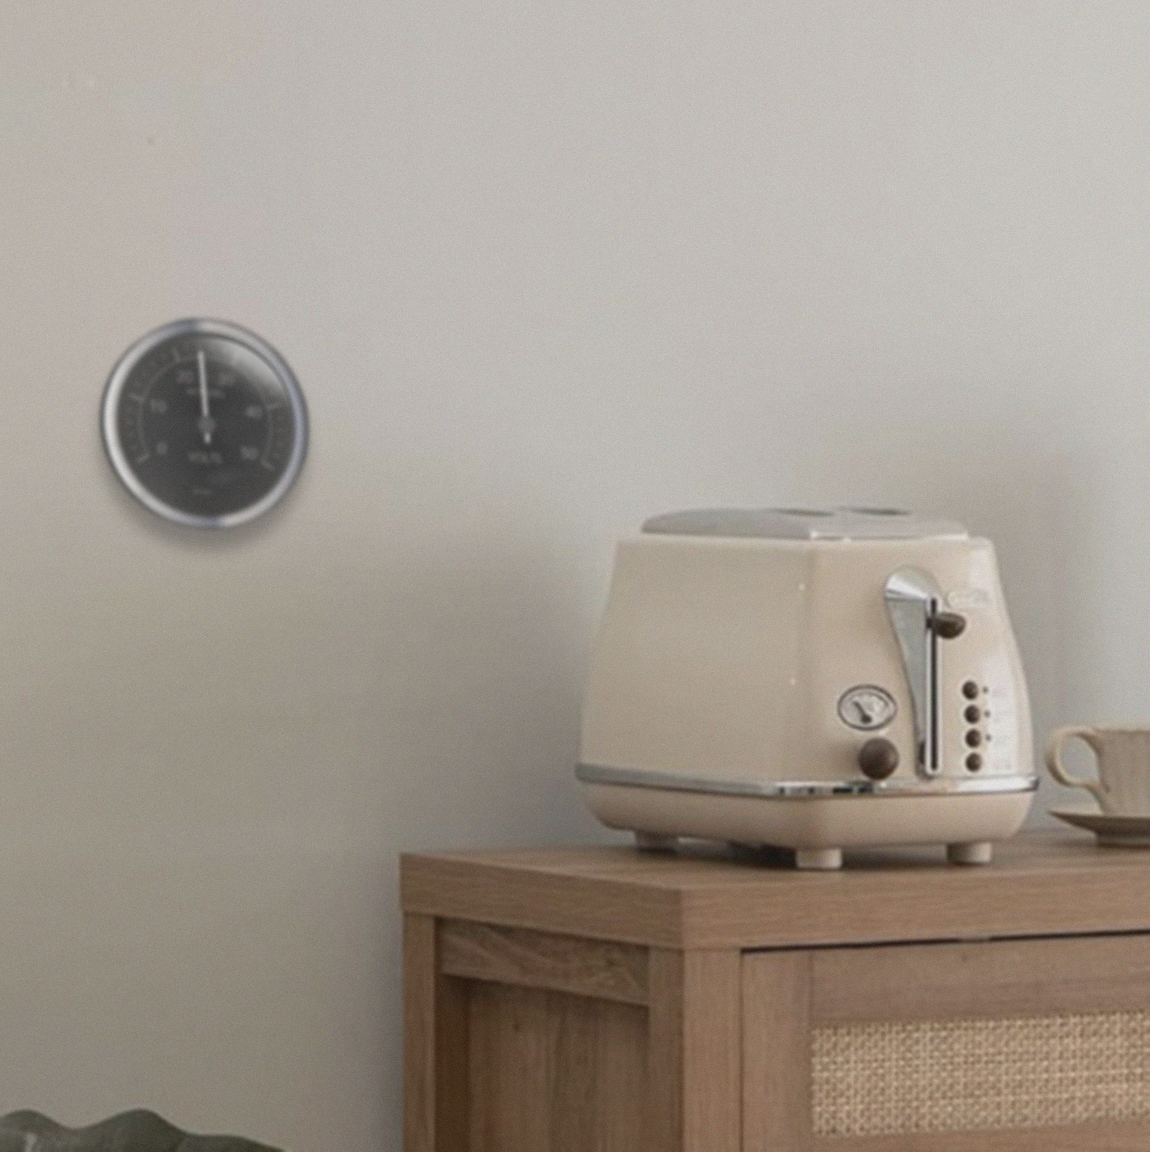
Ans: **24** V
